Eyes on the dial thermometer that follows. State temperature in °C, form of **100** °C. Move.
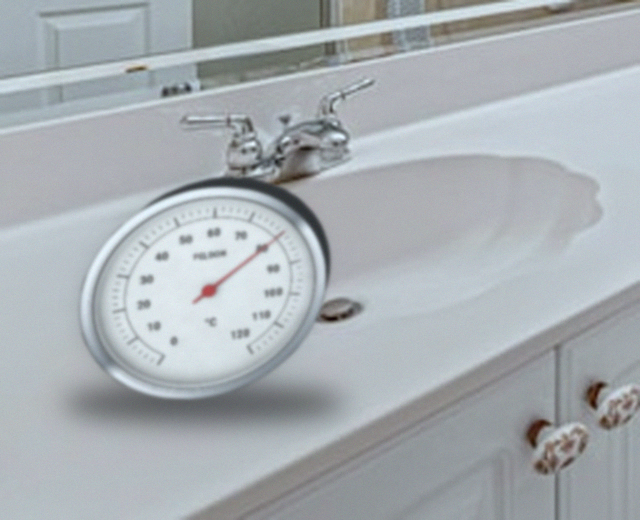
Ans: **80** °C
